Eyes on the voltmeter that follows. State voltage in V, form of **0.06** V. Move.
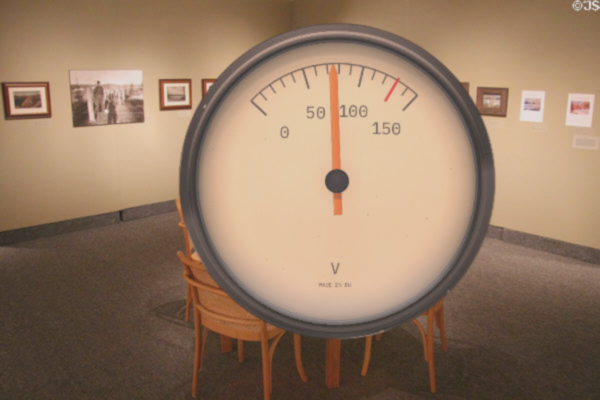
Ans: **75** V
